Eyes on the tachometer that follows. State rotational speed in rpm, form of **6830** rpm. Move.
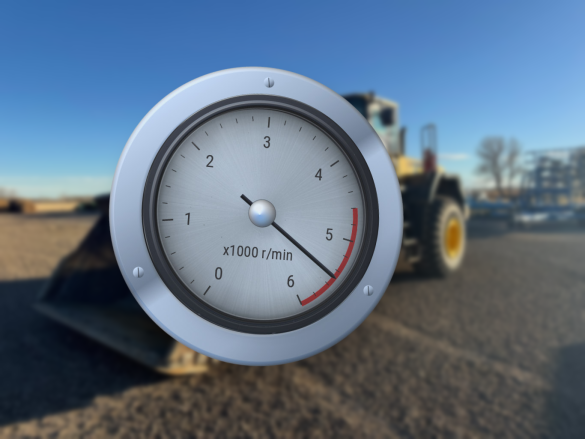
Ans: **5500** rpm
